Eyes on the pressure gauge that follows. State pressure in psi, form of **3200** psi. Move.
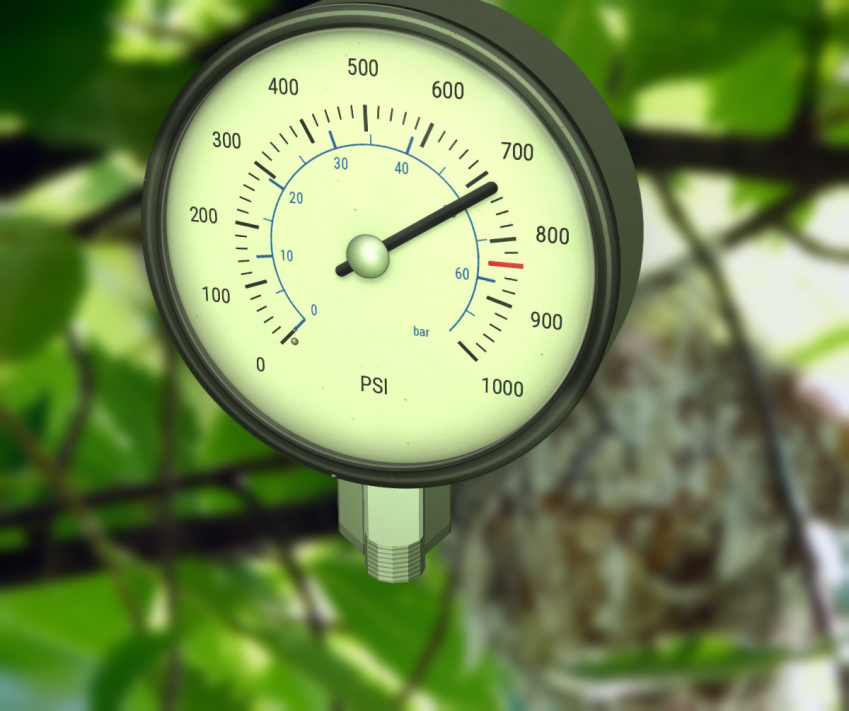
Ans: **720** psi
